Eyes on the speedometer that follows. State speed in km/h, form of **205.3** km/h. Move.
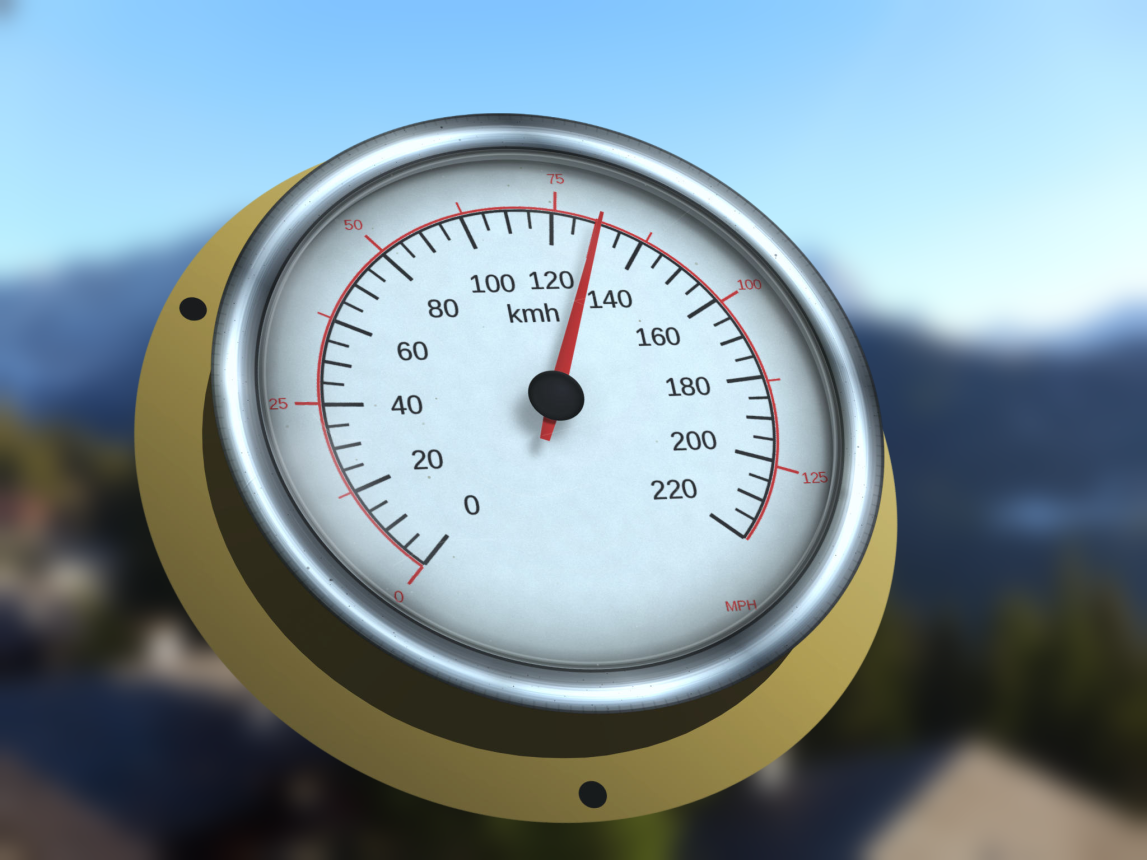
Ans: **130** km/h
